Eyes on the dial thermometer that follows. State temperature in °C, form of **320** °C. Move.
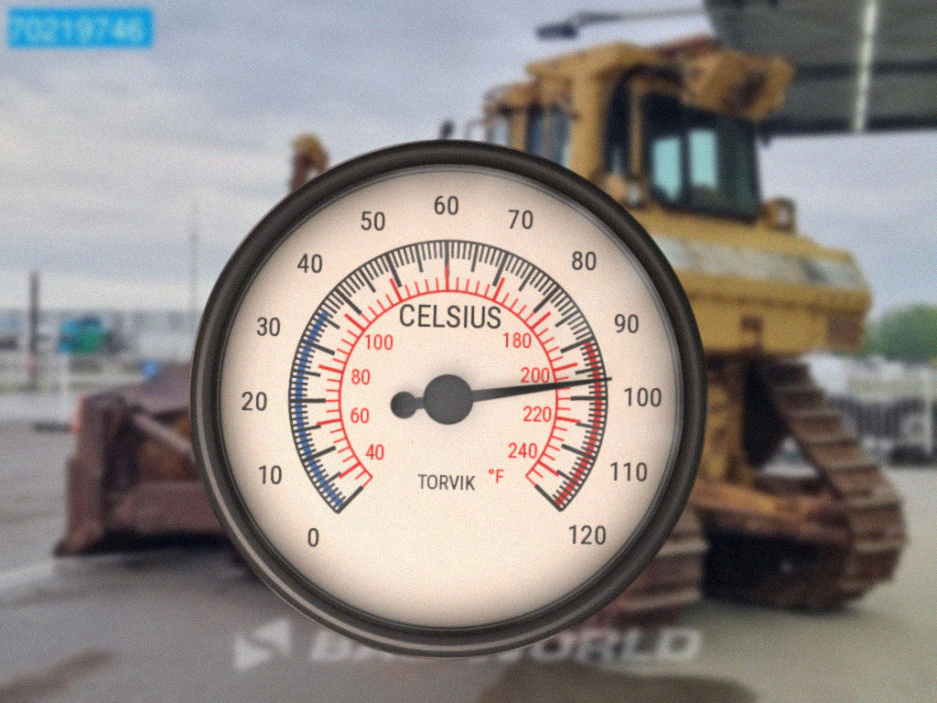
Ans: **97** °C
